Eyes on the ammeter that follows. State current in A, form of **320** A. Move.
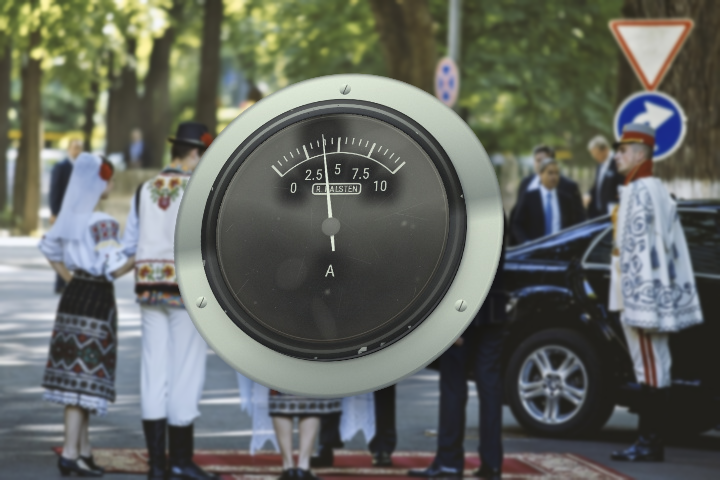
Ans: **4** A
